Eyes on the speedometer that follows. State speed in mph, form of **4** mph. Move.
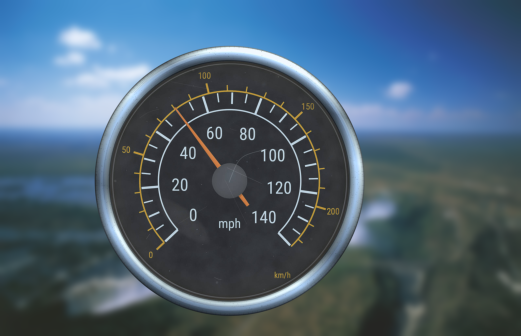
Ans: **50** mph
